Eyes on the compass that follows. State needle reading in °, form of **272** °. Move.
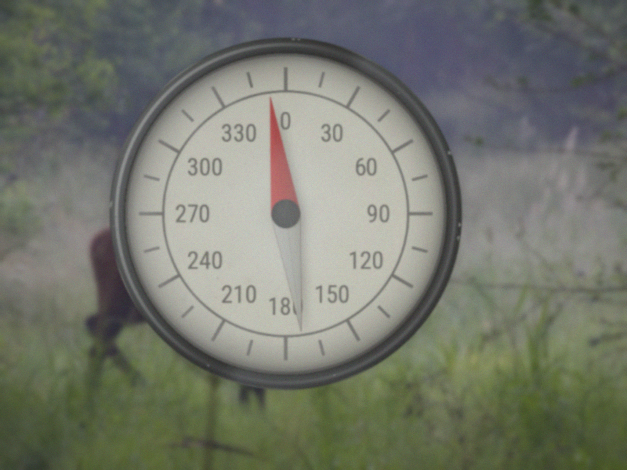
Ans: **352.5** °
